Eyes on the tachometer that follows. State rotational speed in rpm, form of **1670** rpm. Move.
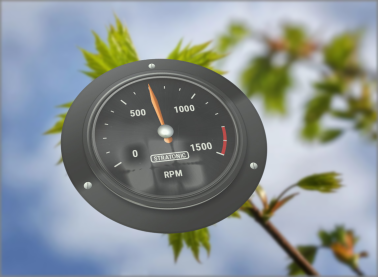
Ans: **700** rpm
